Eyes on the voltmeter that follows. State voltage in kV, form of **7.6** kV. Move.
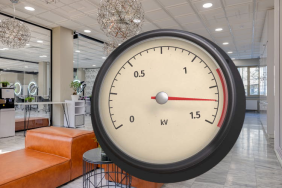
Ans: **1.35** kV
